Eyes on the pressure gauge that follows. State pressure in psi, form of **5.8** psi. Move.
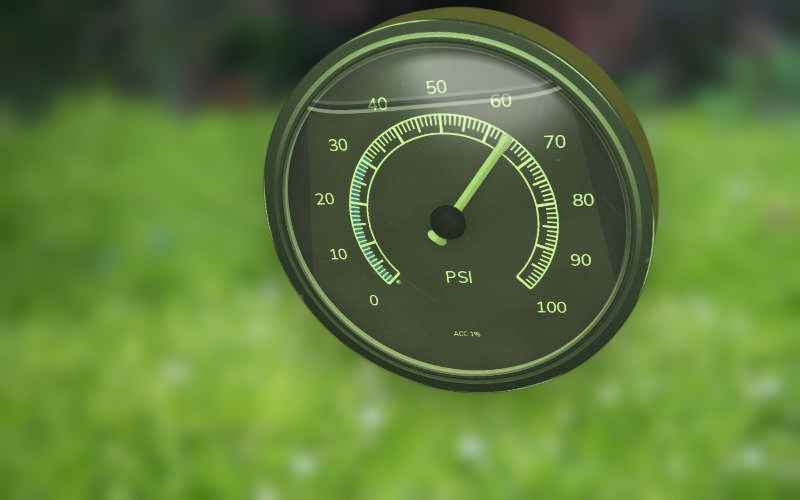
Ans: **64** psi
